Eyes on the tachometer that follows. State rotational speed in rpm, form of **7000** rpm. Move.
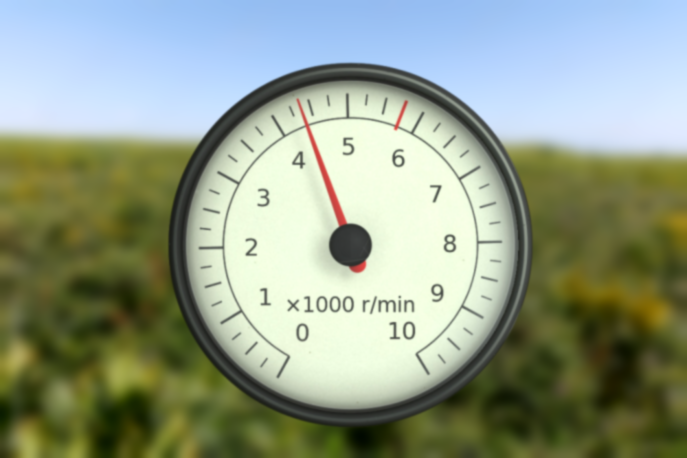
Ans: **4375** rpm
